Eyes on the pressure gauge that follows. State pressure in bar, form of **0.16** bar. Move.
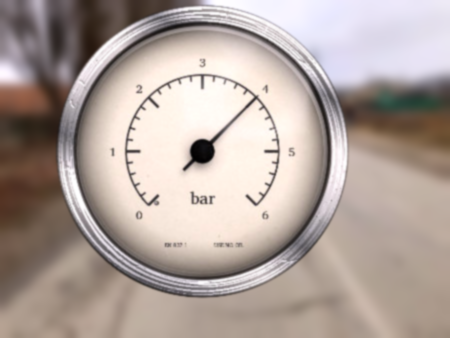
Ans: **4** bar
